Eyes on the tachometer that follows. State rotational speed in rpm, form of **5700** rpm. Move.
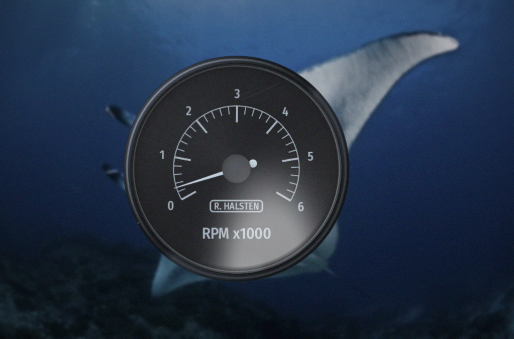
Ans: **300** rpm
